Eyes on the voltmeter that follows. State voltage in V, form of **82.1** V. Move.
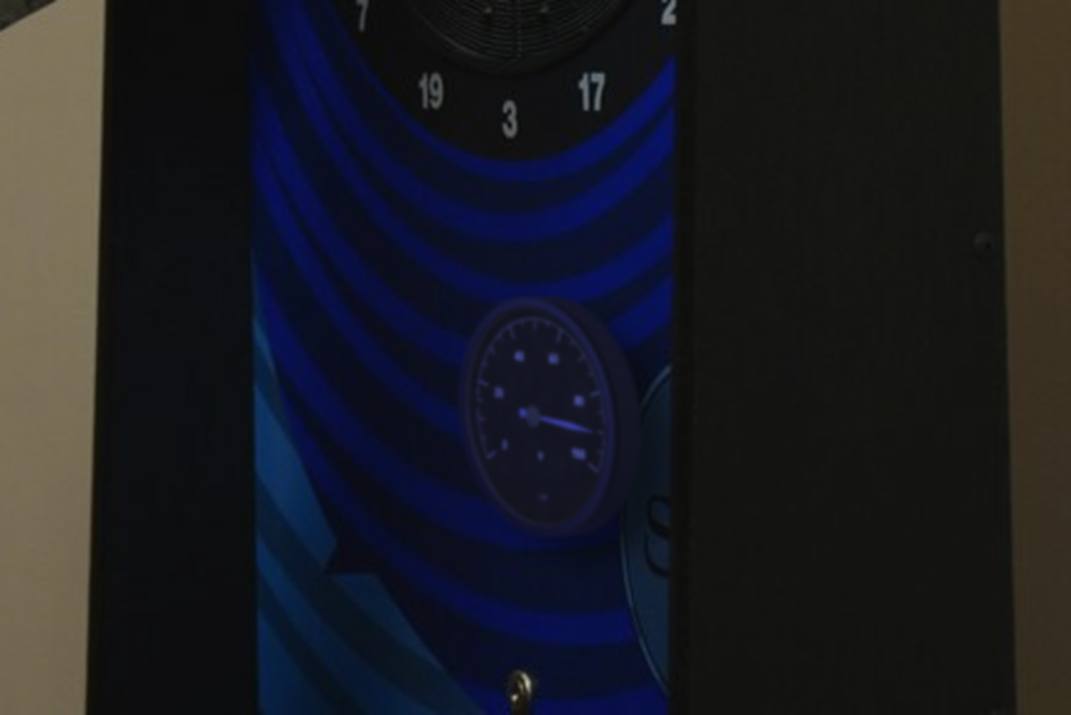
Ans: **90** V
